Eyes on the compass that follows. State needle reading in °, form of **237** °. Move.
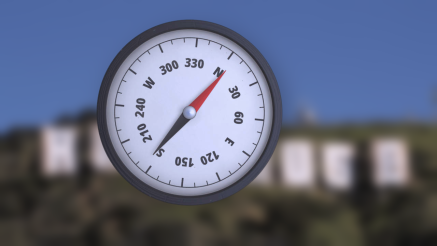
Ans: **5** °
